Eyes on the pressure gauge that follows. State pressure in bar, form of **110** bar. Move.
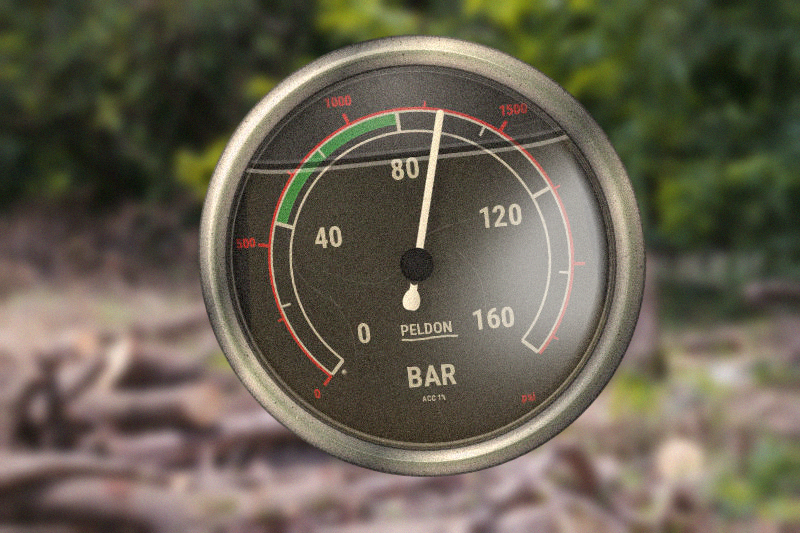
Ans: **90** bar
